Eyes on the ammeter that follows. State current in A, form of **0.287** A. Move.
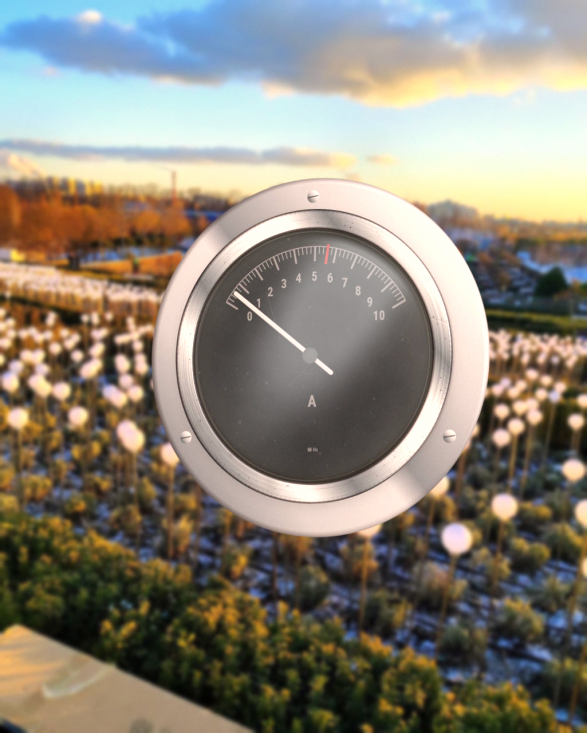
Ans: **0.6** A
